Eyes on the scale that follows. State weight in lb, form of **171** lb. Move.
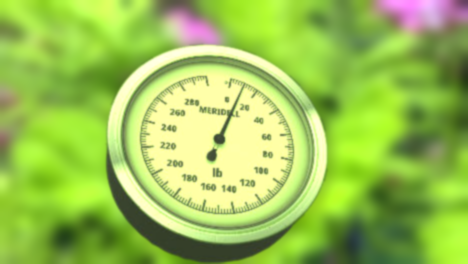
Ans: **10** lb
